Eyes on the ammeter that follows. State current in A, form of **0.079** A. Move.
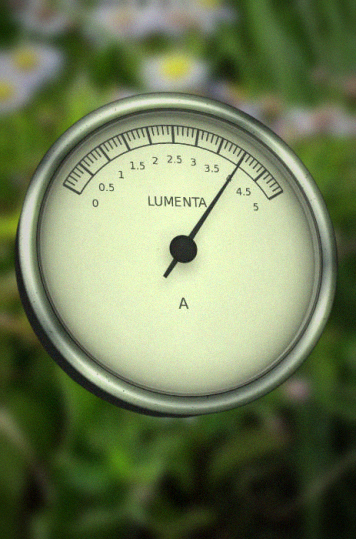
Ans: **4** A
